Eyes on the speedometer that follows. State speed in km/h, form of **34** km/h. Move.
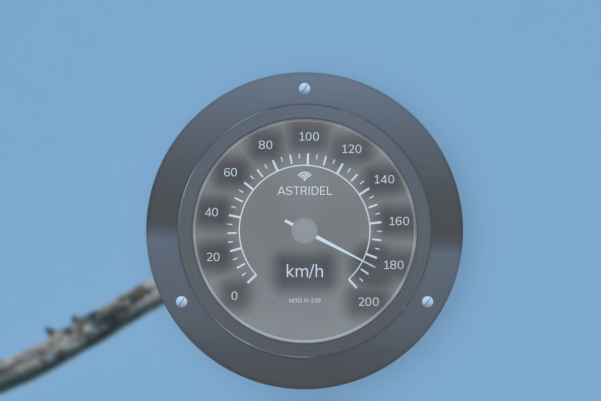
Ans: **185** km/h
